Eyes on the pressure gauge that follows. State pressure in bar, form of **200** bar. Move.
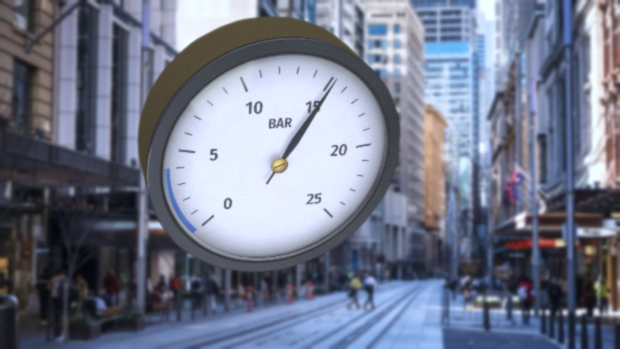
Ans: **15** bar
